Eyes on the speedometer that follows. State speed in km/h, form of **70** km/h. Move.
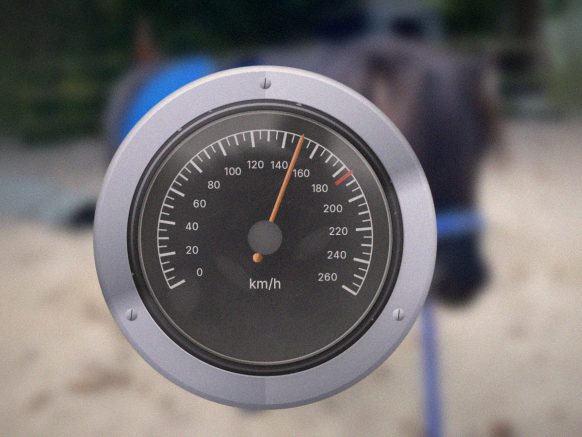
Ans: **150** km/h
